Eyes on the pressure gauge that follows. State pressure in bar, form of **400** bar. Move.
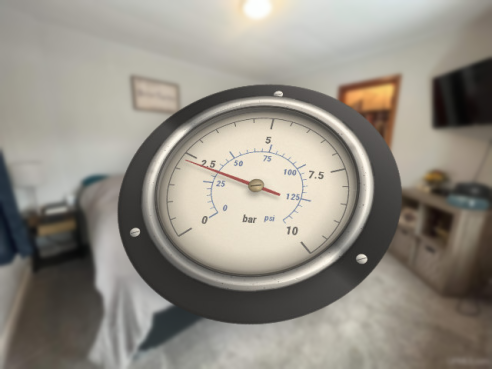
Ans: **2.25** bar
